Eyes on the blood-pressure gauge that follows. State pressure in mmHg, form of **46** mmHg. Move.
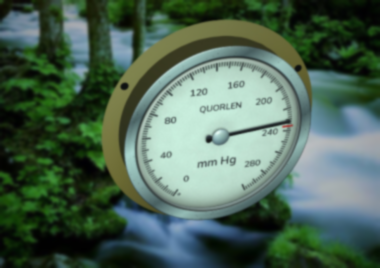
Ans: **230** mmHg
